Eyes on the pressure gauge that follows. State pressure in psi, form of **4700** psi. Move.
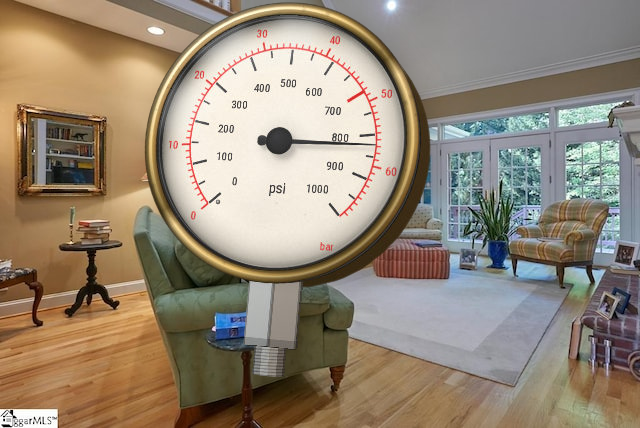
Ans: **825** psi
